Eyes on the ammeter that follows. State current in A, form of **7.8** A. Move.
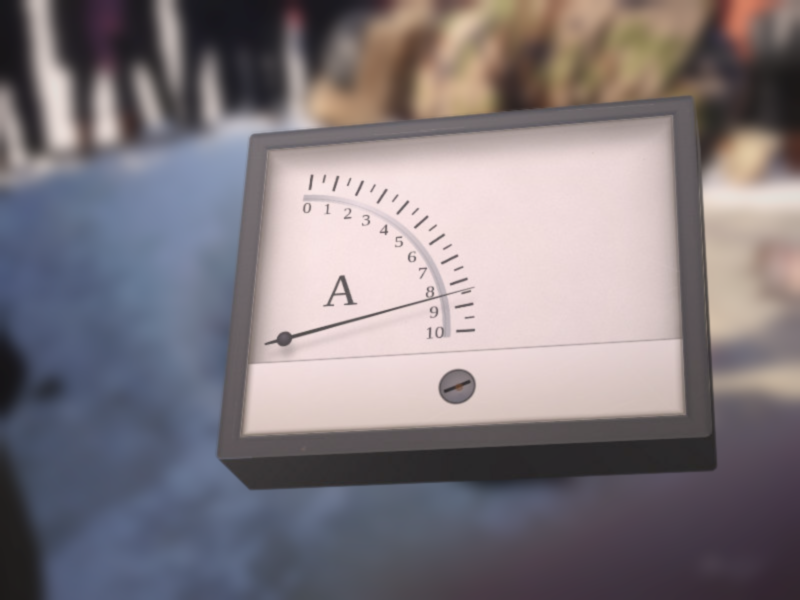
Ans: **8.5** A
